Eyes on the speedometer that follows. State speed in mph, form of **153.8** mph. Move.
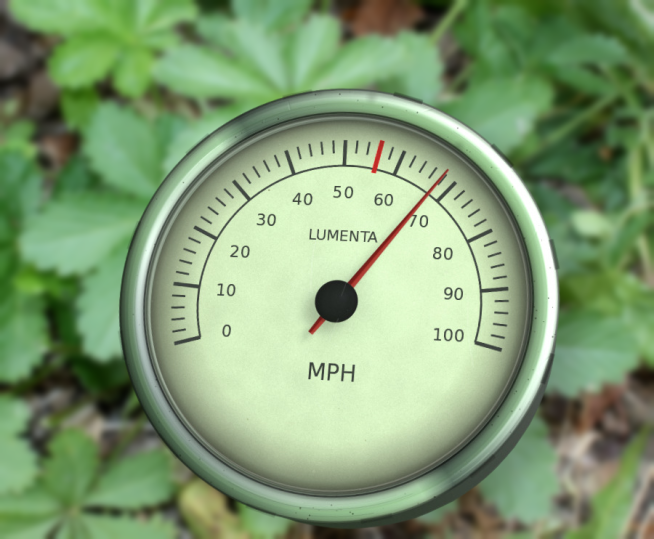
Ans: **68** mph
